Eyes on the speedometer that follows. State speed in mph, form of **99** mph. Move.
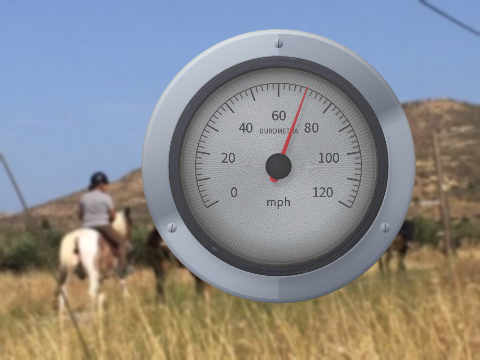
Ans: **70** mph
